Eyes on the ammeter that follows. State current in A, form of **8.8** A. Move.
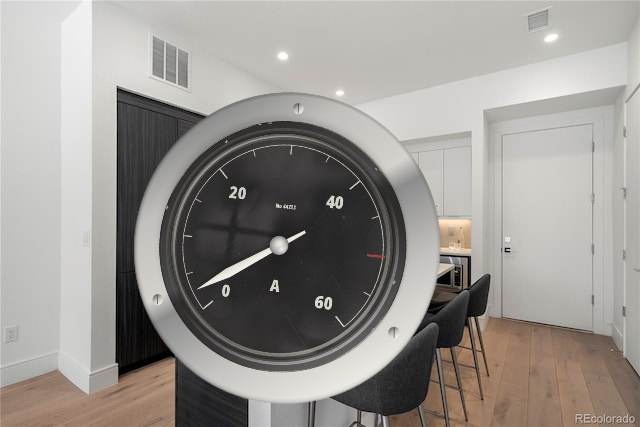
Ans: **2.5** A
